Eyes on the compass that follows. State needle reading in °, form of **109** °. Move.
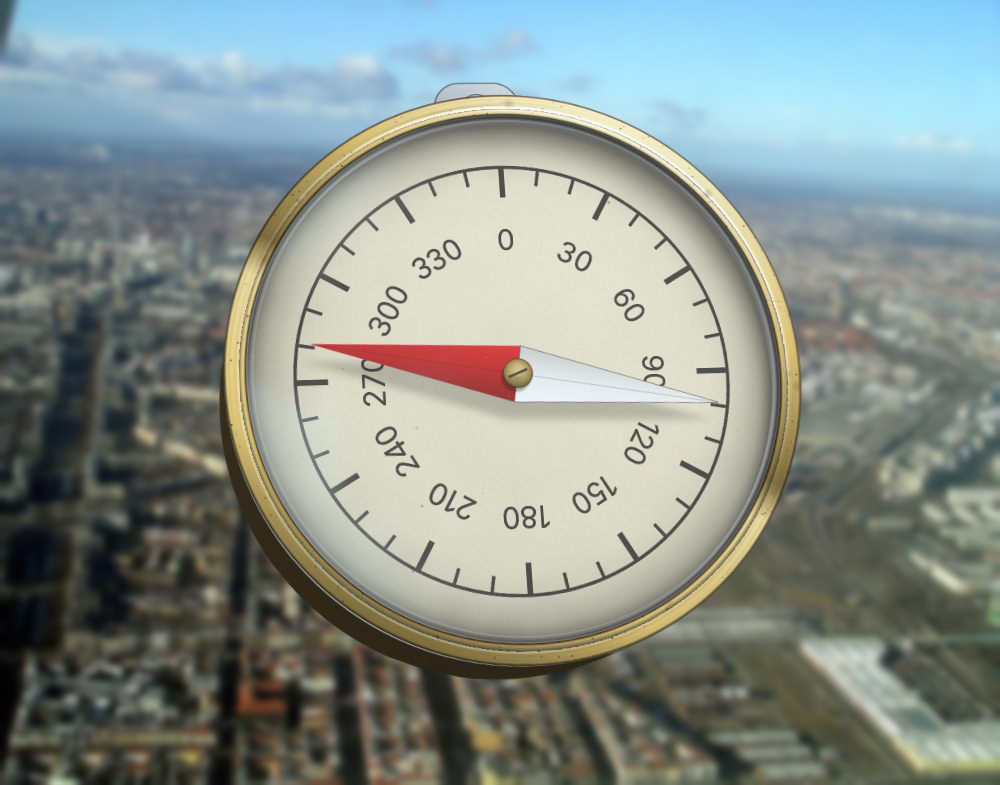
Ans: **280** °
